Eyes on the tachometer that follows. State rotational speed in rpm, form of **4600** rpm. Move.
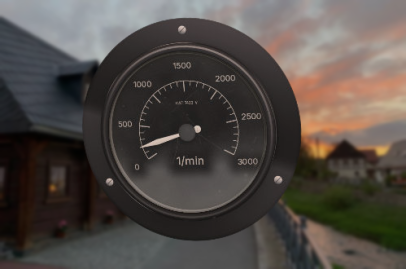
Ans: **200** rpm
